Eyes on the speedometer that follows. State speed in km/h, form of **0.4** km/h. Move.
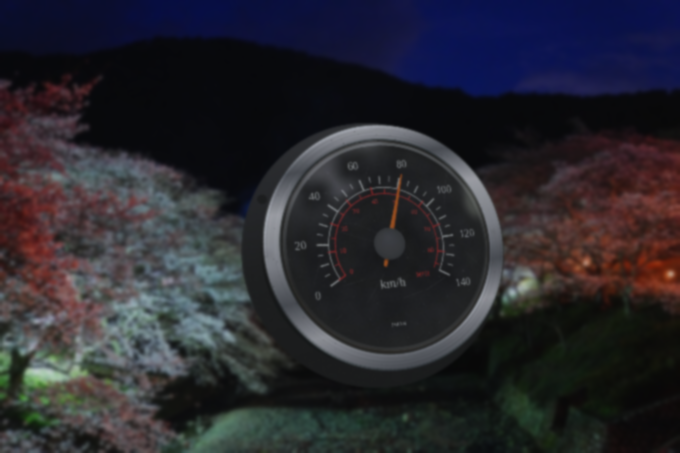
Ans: **80** km/h
